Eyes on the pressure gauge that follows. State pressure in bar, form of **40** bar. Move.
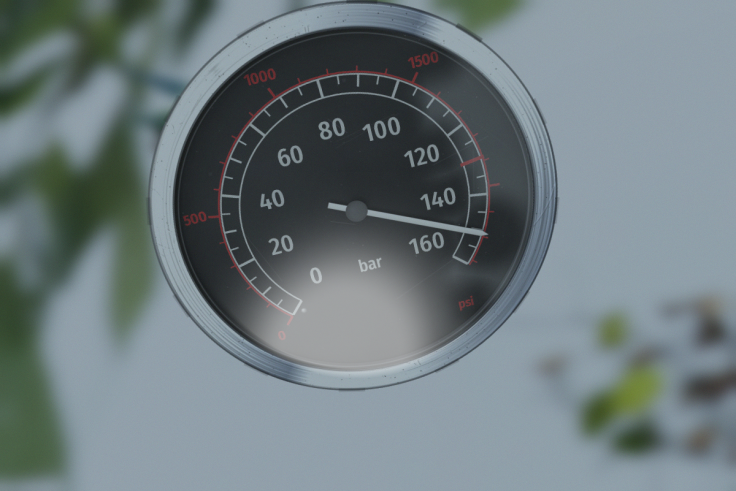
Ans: **150** bar
